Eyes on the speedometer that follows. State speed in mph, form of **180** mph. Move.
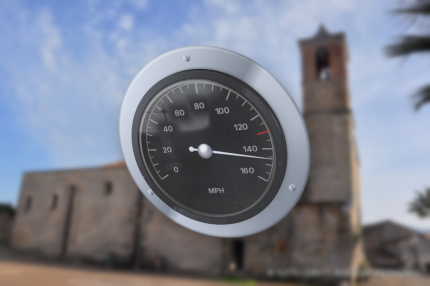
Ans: **145** mph
